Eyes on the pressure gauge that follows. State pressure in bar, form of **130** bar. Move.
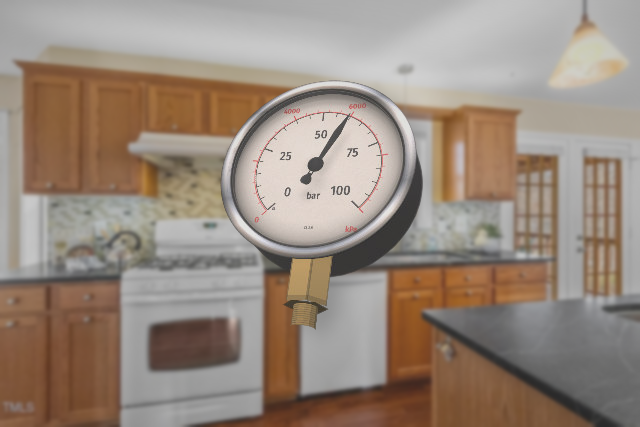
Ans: **60** bar
